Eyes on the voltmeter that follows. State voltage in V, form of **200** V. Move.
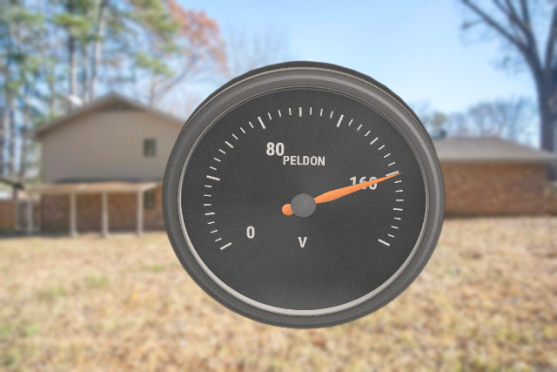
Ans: **160** V
